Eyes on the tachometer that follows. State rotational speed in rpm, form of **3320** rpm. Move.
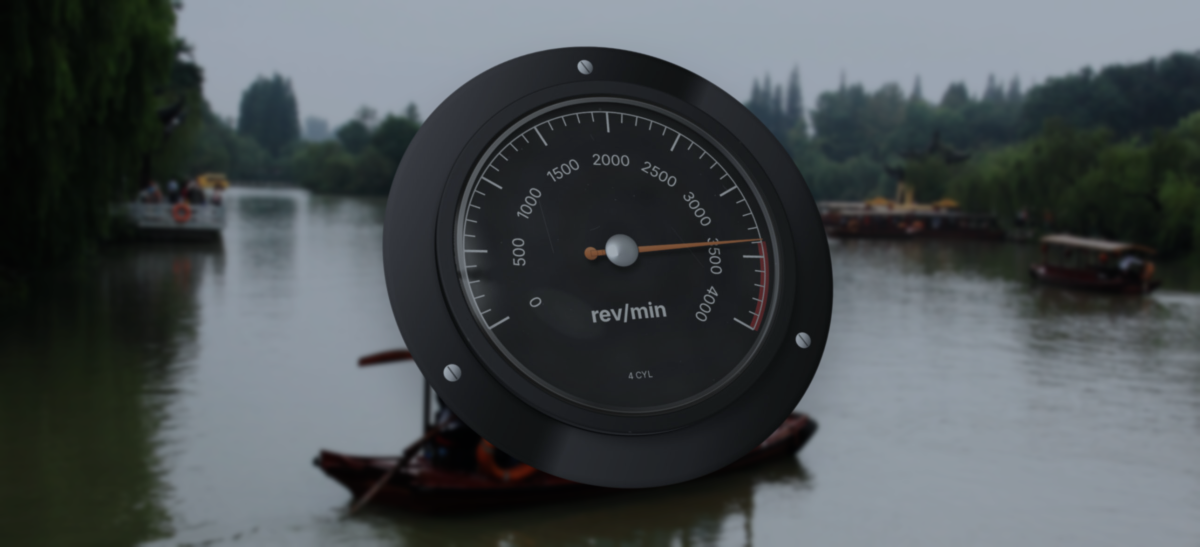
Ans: **3400** rpm
